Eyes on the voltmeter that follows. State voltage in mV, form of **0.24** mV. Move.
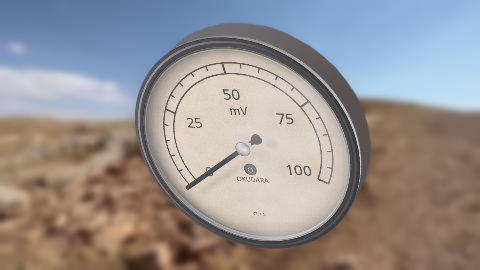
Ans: **0** mV
